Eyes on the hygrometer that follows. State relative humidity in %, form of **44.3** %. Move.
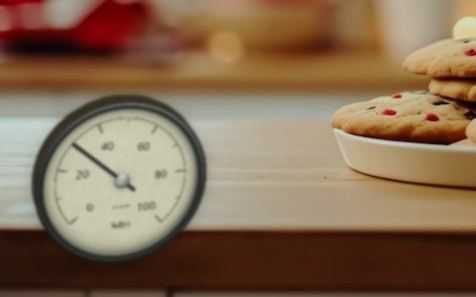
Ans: **30** %
